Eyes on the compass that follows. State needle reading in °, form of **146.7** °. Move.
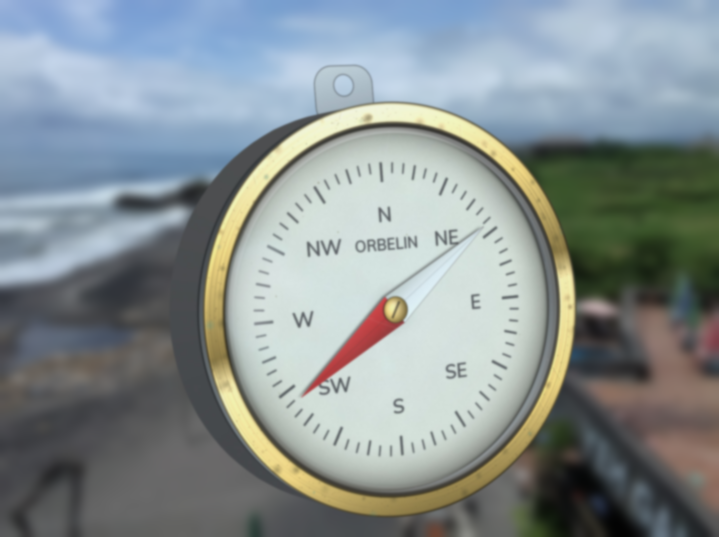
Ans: **235** °
